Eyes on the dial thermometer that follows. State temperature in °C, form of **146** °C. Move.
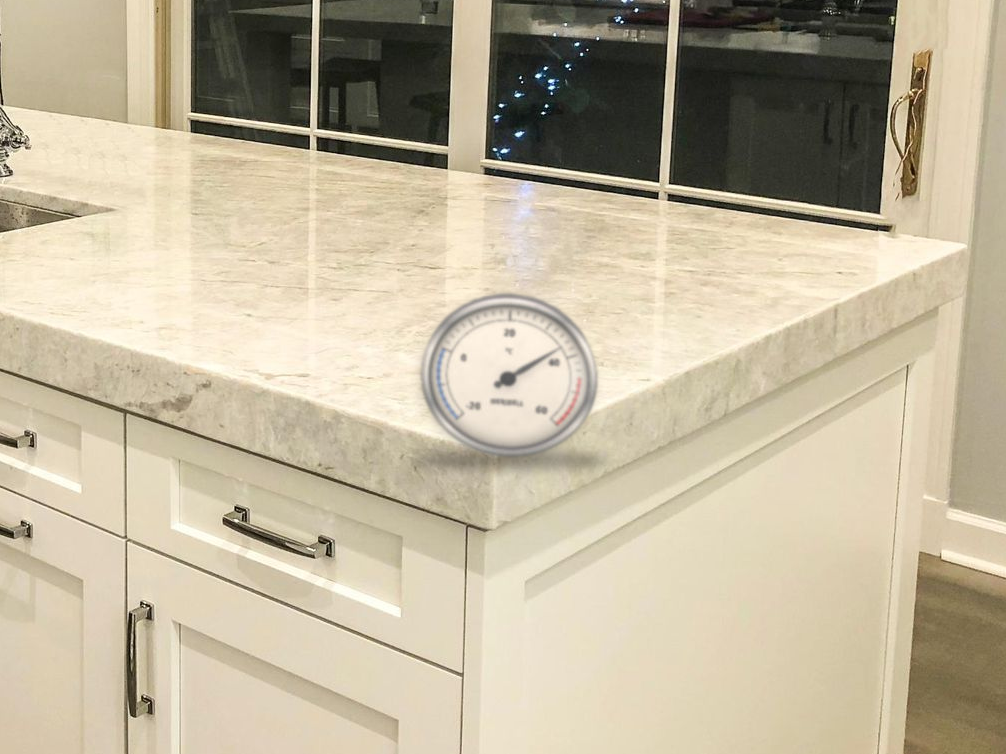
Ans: **36** °C
